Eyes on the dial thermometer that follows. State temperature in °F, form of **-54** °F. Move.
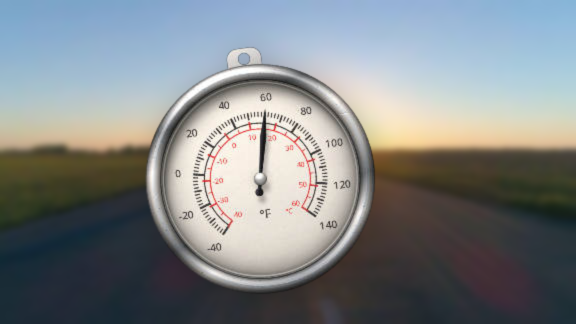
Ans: **60** °F
